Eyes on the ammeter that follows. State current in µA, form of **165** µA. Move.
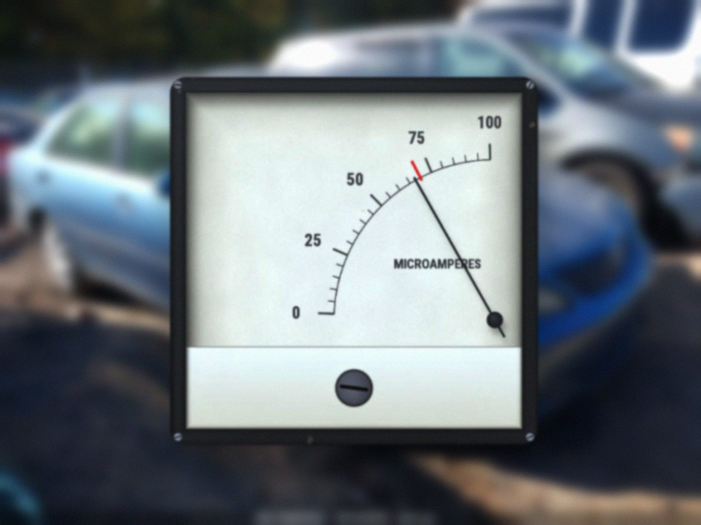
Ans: **67.5** µA
